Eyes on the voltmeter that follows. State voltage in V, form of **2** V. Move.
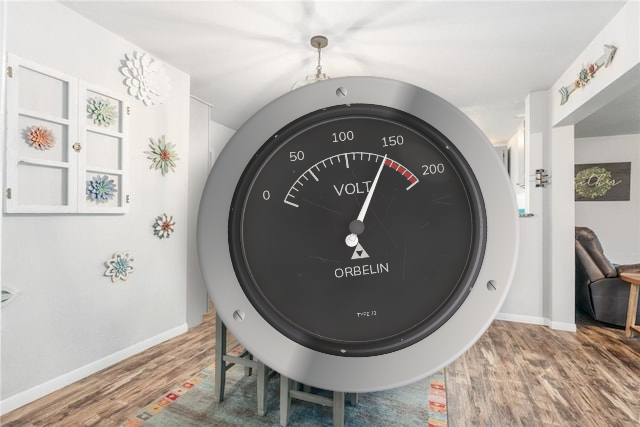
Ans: **150** V
